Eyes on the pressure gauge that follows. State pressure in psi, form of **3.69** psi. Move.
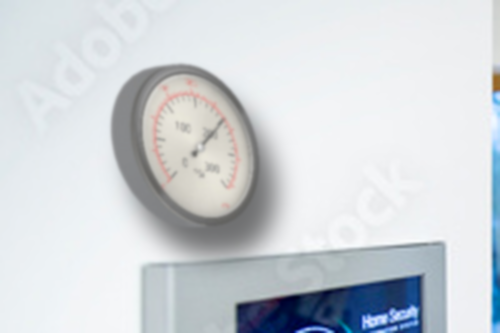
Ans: **200** psi
